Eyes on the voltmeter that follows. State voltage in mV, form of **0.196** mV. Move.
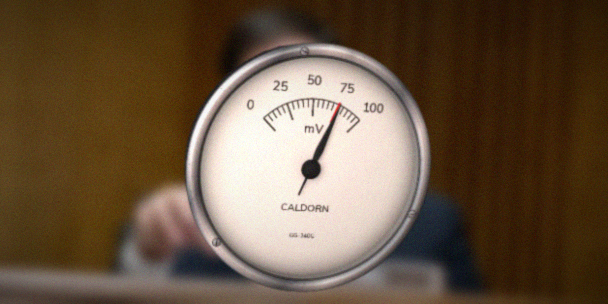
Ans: **75** mV
